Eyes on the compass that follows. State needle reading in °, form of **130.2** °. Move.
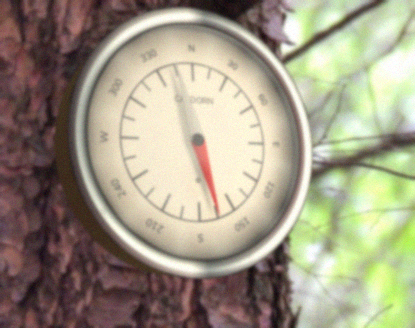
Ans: **165** °
